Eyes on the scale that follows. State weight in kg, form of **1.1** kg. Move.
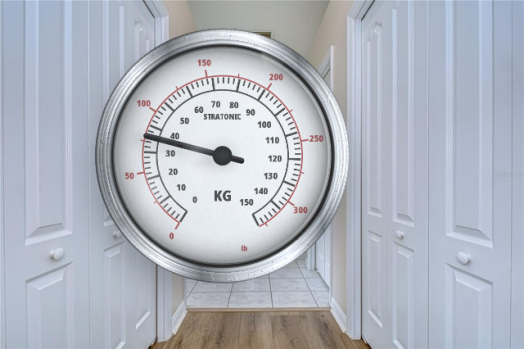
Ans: **36** kg
